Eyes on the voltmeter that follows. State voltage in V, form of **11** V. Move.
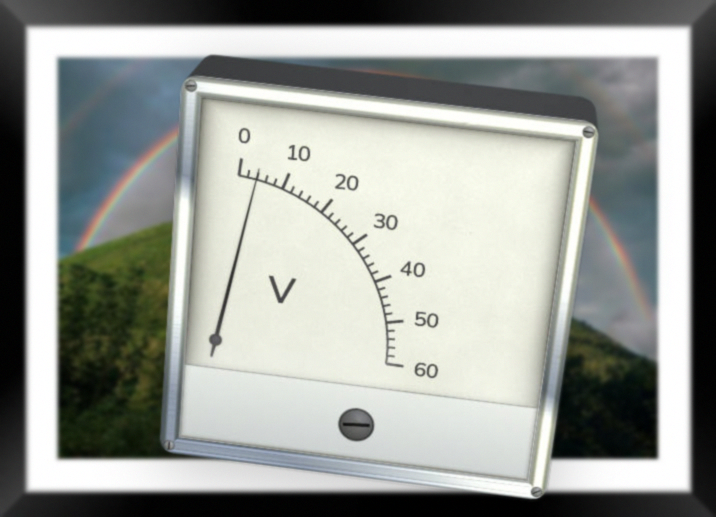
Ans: **4** V
